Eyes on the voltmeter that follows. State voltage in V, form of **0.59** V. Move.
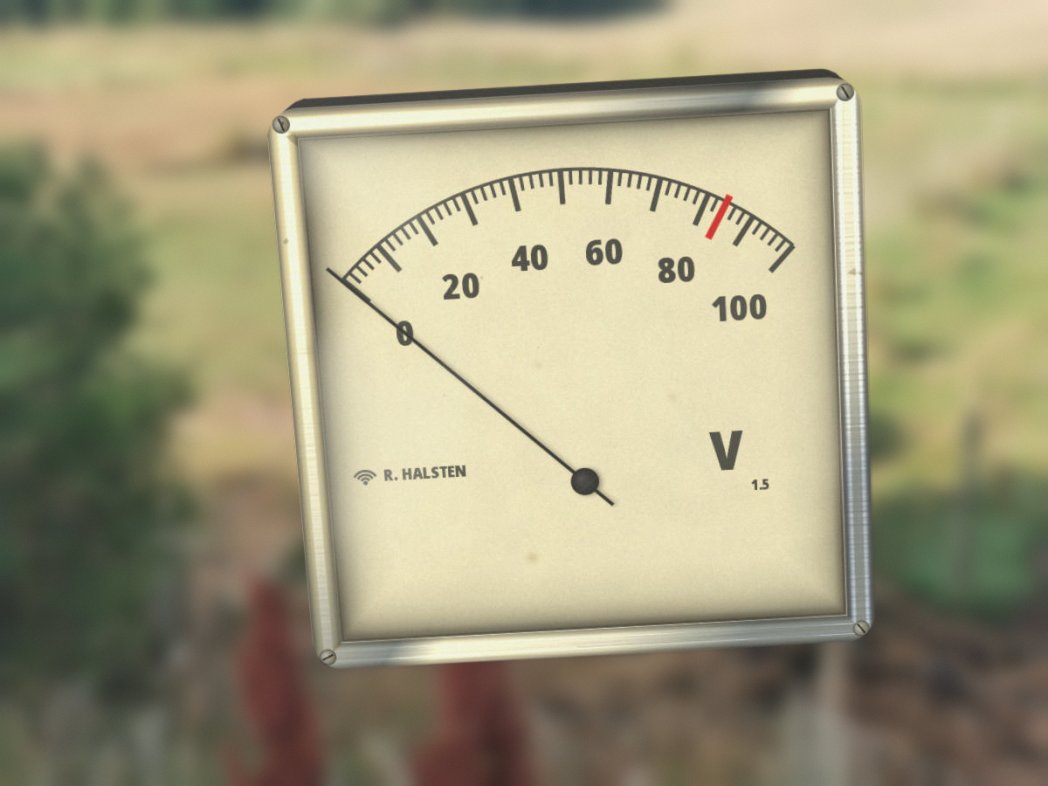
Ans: **0** V
